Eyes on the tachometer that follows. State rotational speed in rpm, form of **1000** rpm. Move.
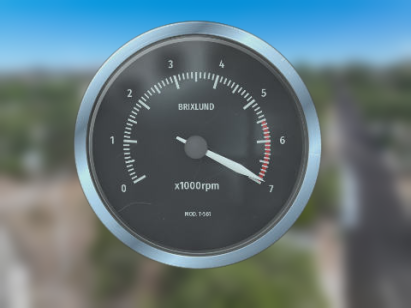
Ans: **6900** rpm
